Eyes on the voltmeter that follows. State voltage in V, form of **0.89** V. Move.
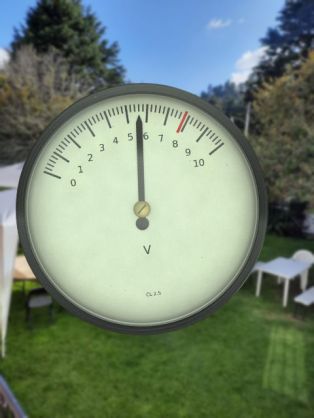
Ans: **5.6** V
